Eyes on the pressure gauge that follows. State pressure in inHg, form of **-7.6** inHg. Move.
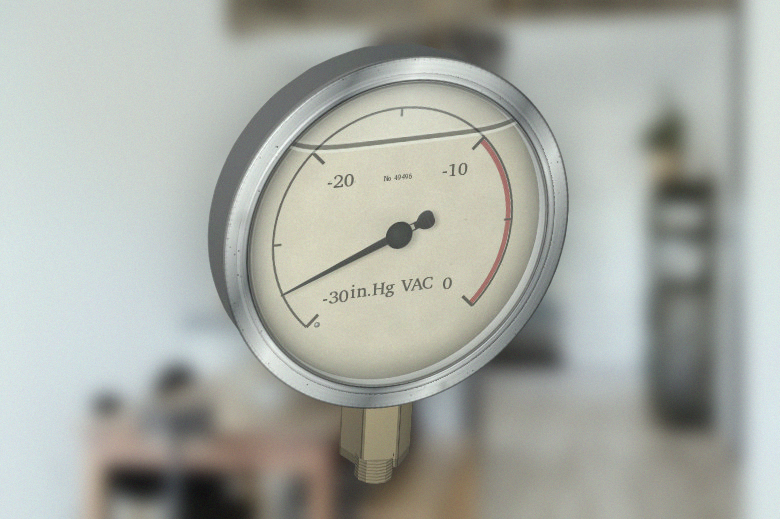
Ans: **-27.5** inHg
